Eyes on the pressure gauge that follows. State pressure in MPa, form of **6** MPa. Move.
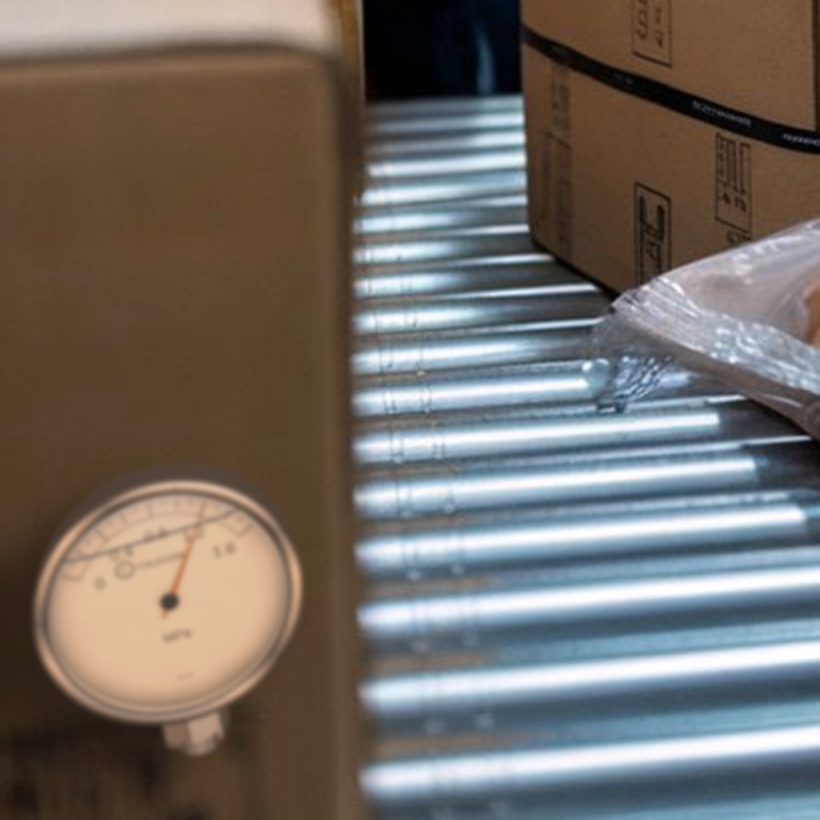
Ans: **1.2** MPa
